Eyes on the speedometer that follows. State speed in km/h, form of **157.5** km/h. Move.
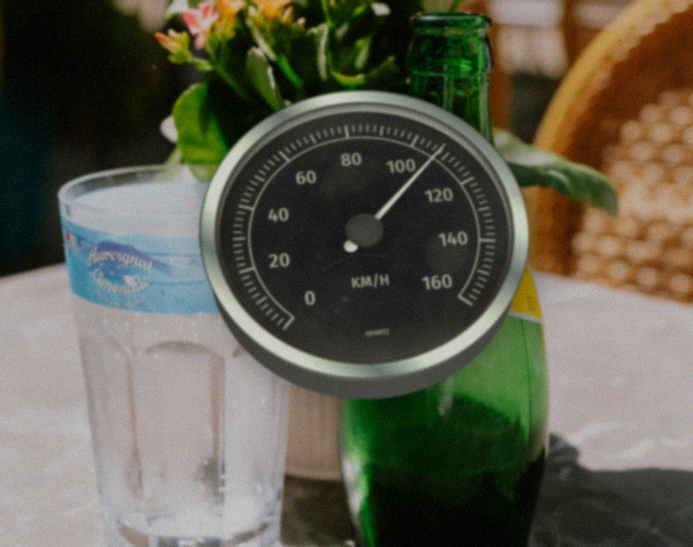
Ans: **108** km/h
